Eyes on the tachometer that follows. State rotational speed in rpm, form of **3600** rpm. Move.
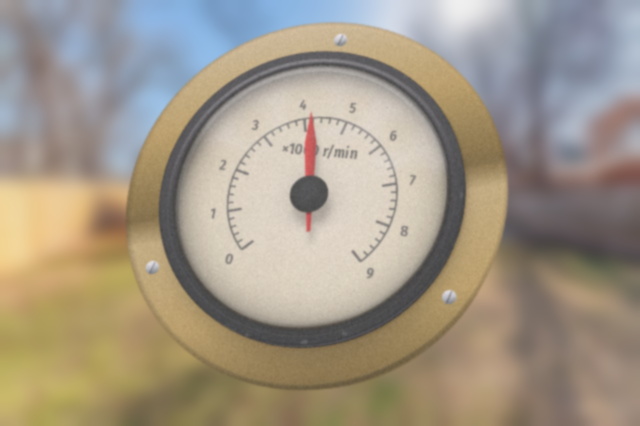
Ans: **4200** rpm
